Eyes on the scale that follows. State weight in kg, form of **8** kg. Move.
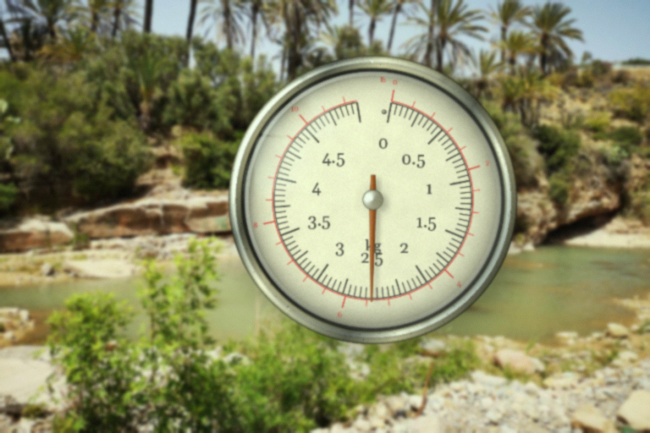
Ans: **2.5** kg
